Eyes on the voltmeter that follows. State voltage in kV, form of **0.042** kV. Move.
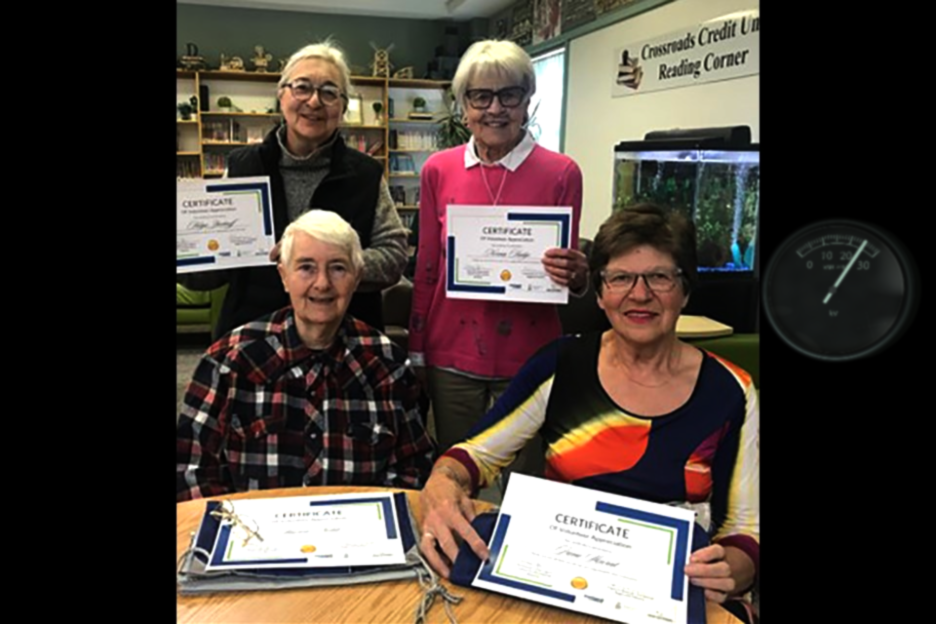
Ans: **25** kV
